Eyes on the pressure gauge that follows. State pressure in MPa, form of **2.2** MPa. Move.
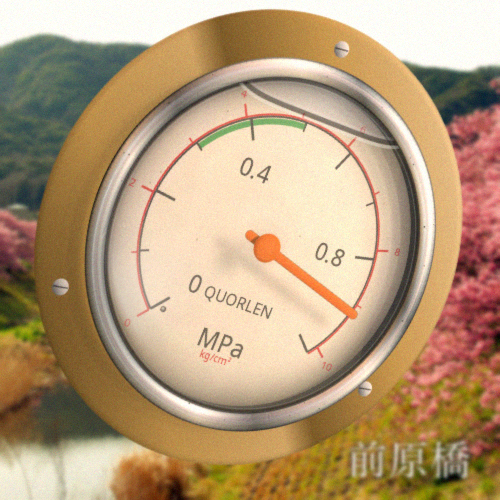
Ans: **0.9** MPa
